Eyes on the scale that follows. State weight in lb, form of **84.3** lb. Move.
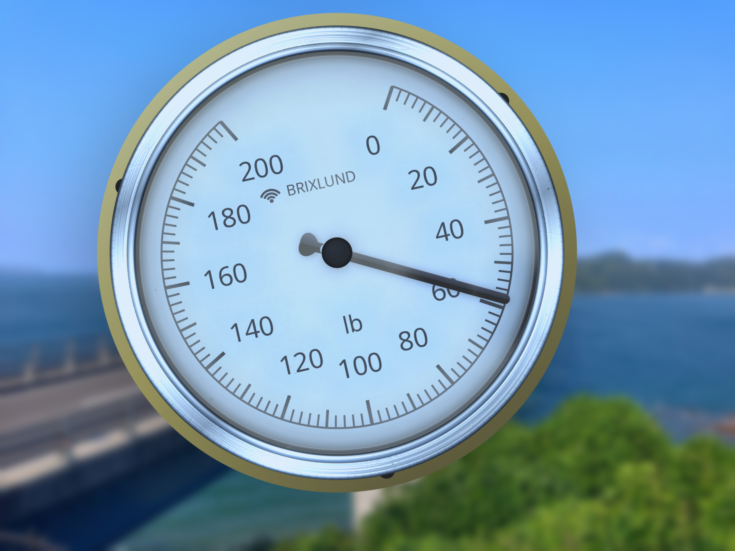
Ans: **58** lb
